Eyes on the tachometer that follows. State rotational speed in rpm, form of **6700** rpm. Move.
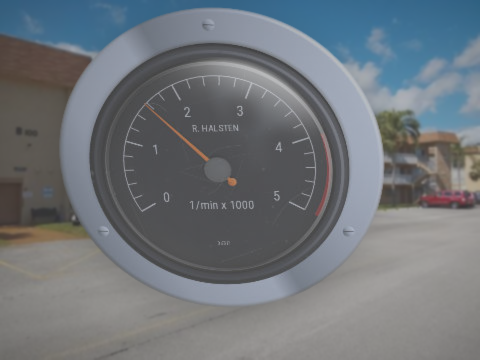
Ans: **1600** rpm
